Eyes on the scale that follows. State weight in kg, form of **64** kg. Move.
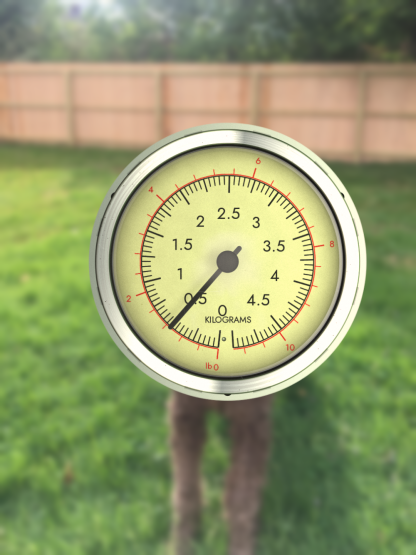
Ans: **0.5** kg
